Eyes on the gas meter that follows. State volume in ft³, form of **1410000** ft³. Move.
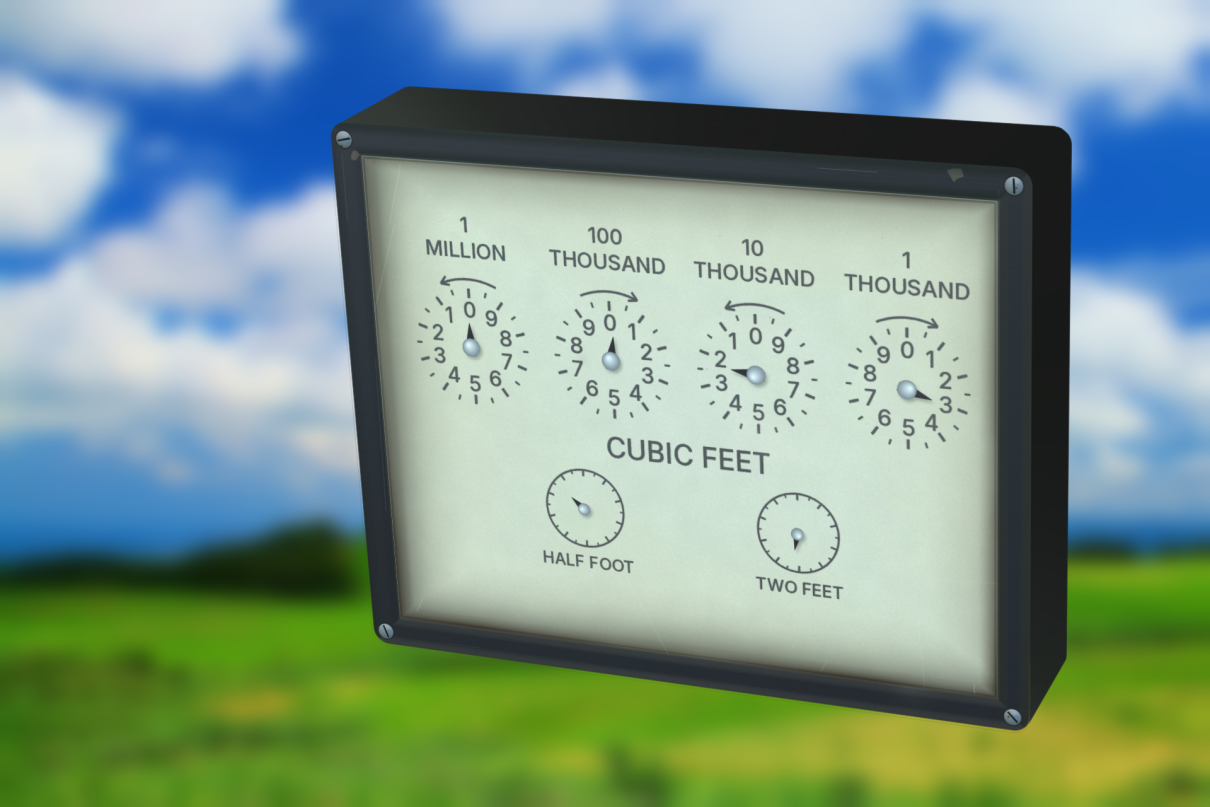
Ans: **2300** ft³
